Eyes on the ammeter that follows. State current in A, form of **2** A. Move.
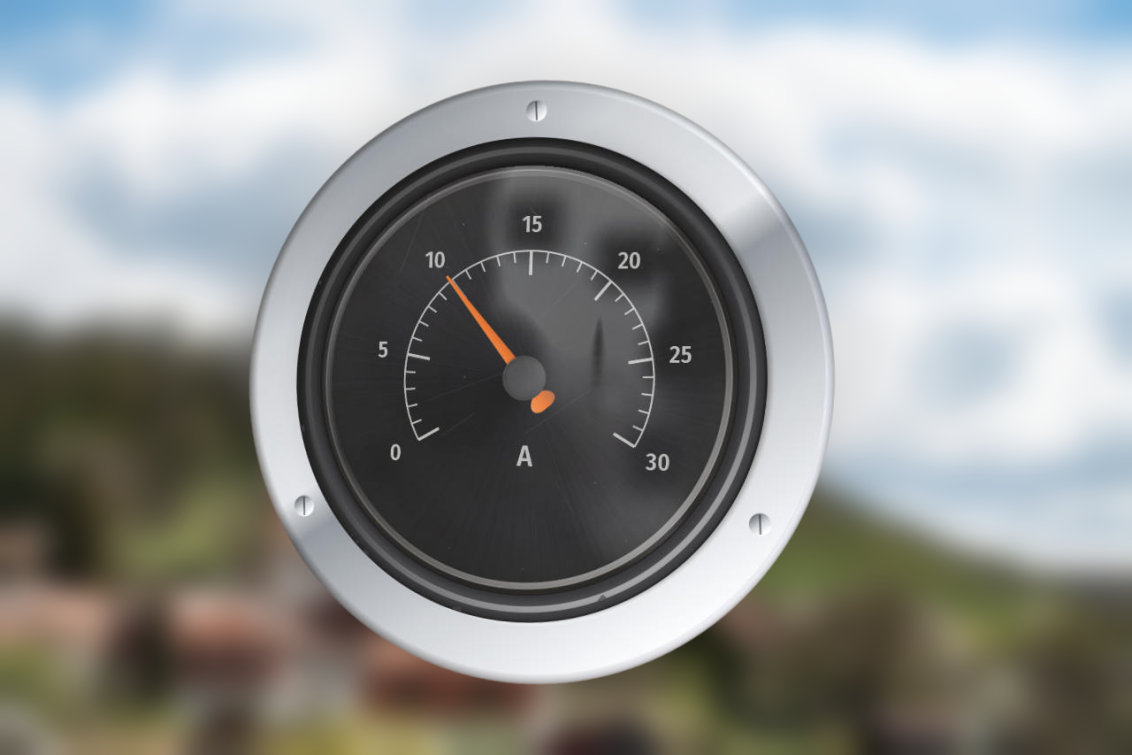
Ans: **10** A
